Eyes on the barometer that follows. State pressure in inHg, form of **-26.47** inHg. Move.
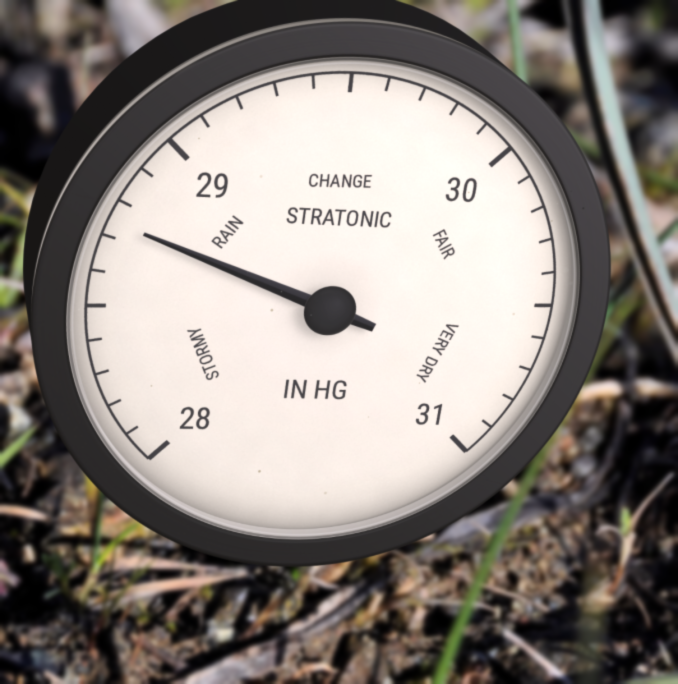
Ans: **28.75** inHg
